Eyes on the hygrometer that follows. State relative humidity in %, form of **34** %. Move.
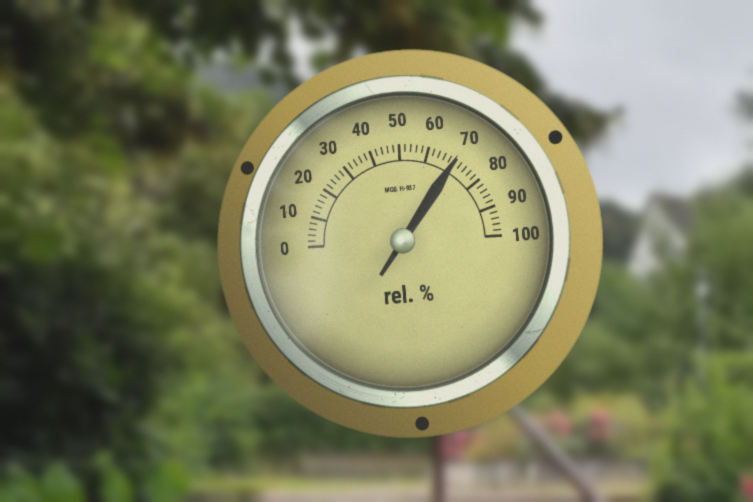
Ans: **70** %
